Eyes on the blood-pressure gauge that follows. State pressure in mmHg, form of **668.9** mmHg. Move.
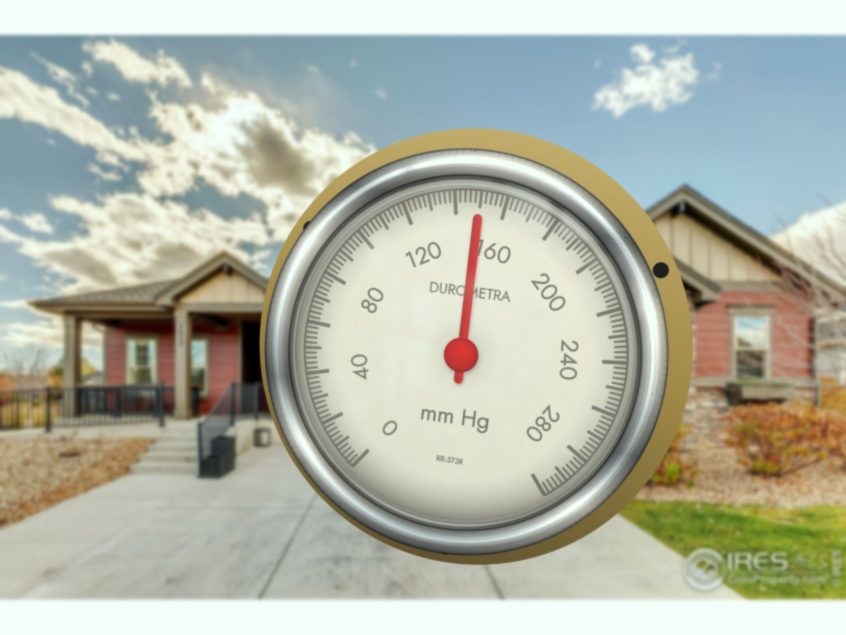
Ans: **150** mmHg
